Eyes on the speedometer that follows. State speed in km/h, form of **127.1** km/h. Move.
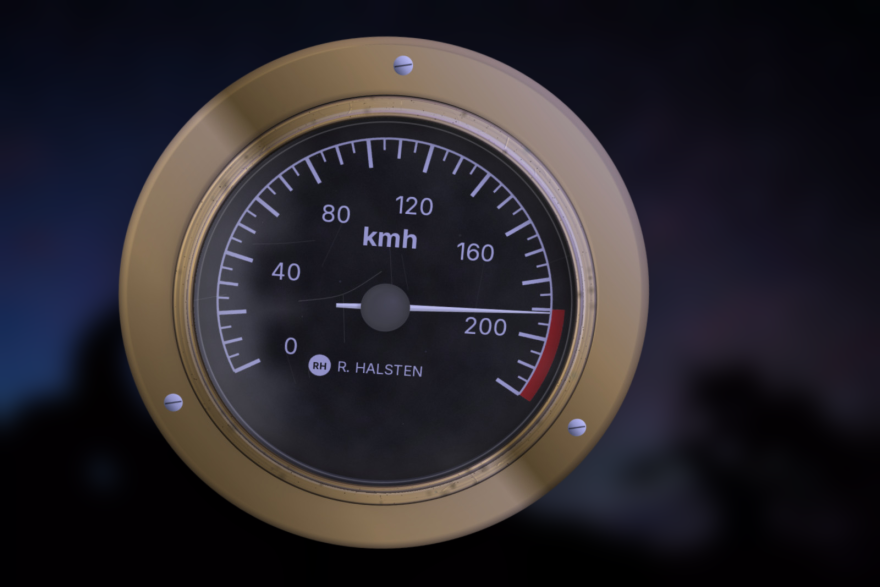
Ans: **190** km/h
